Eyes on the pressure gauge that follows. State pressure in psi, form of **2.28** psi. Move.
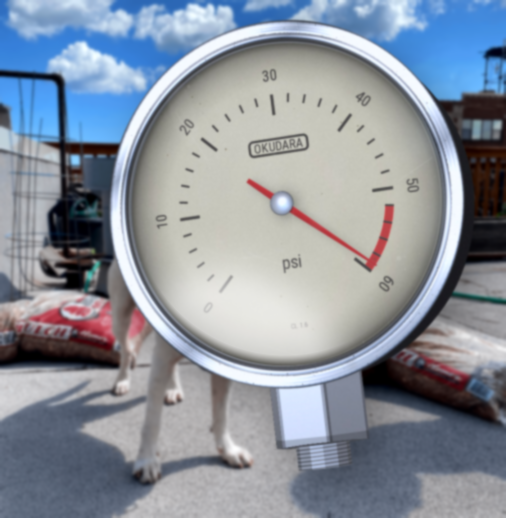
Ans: **59** psi
